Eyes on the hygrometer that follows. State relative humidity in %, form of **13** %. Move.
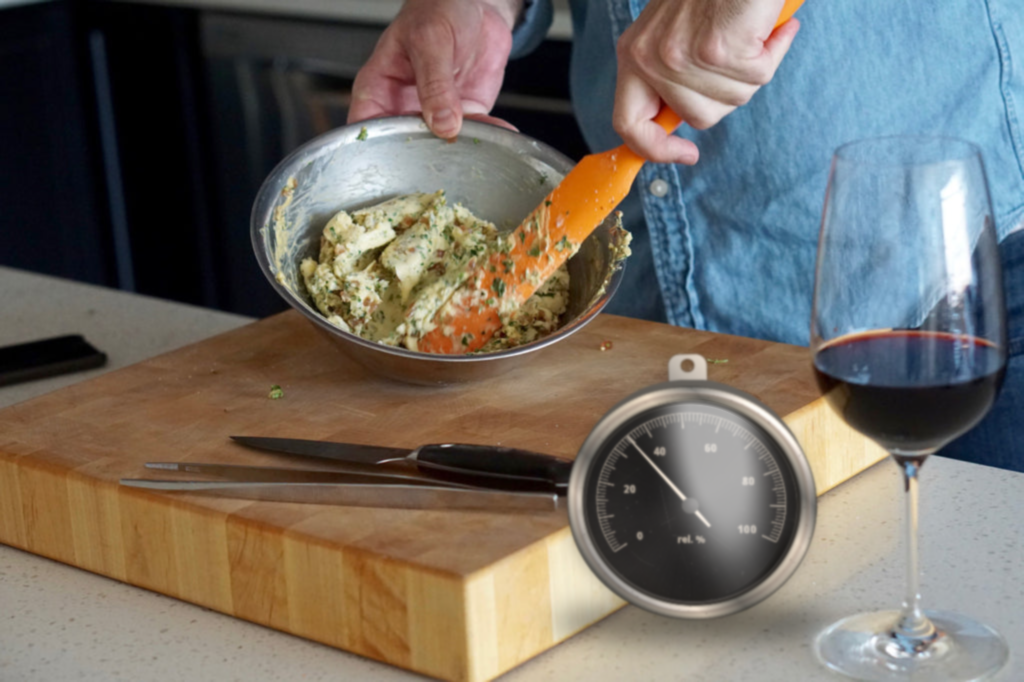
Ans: **35** %
